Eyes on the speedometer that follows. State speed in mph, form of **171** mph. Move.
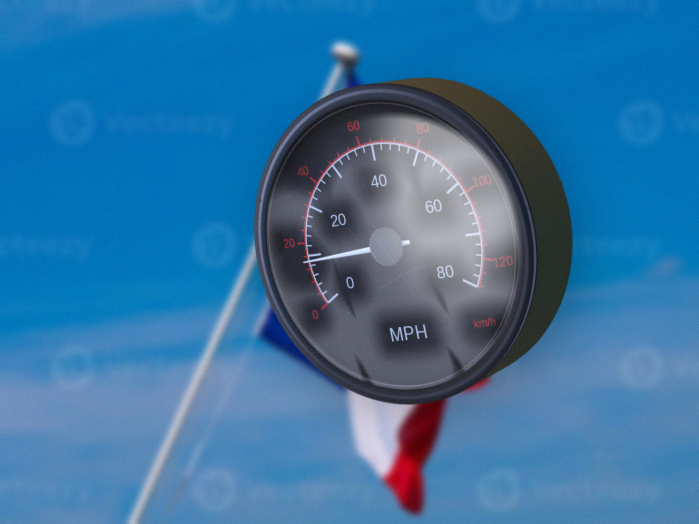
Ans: **9** mph
